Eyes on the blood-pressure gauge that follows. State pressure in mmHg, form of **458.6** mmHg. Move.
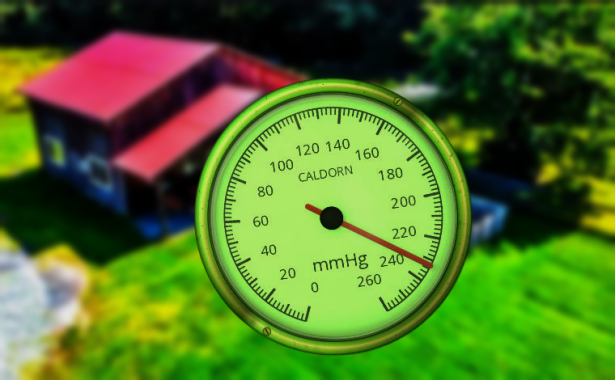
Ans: **232** mmHg
